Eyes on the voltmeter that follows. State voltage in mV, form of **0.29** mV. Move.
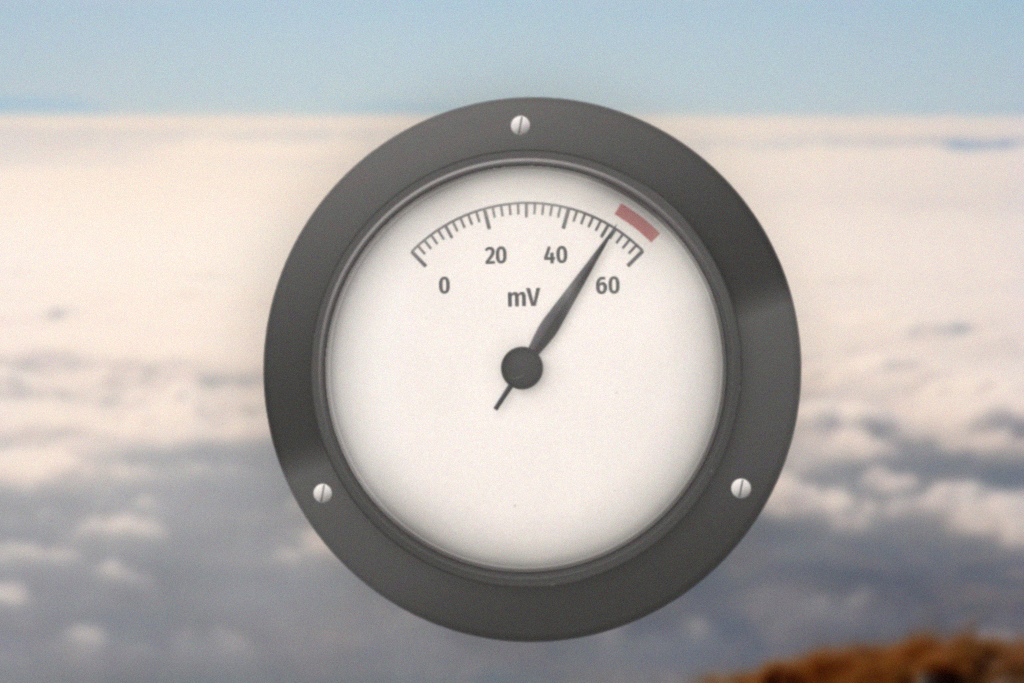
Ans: **52** mV
